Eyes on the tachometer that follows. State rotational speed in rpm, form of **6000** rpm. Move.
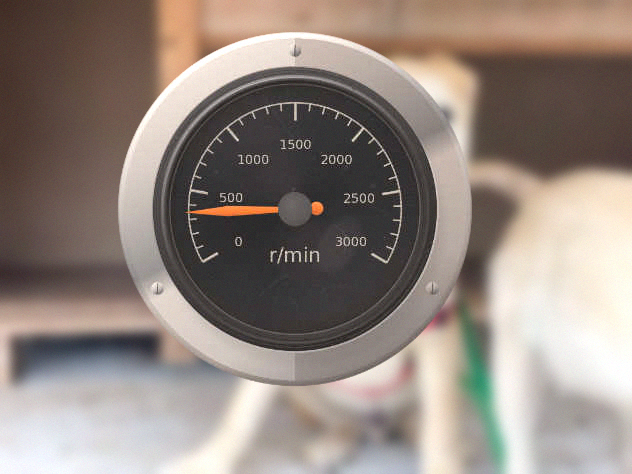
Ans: **350** rpm
